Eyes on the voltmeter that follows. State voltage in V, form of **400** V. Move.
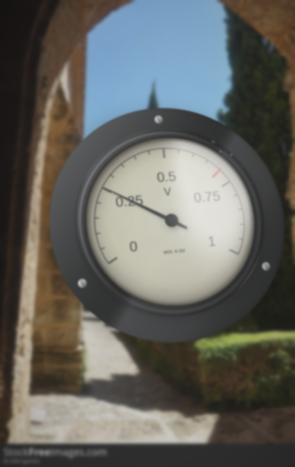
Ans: **0.25** V
